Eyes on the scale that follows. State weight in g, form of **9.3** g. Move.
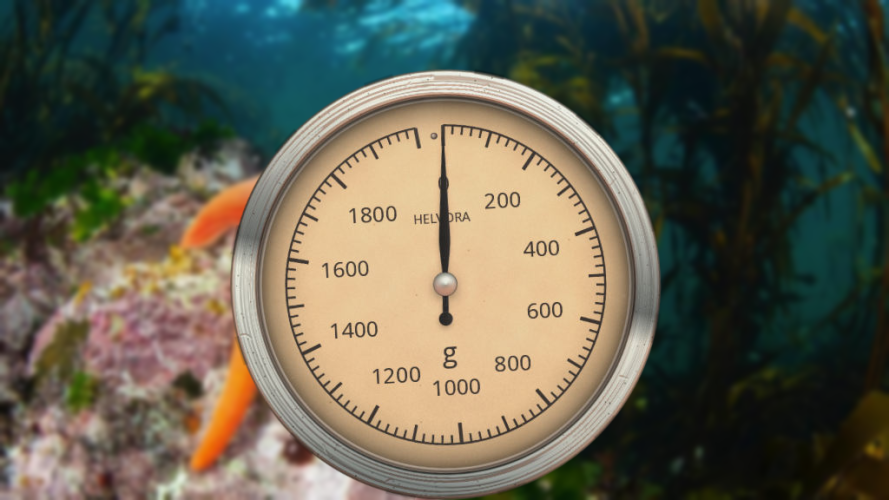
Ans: **0** g
